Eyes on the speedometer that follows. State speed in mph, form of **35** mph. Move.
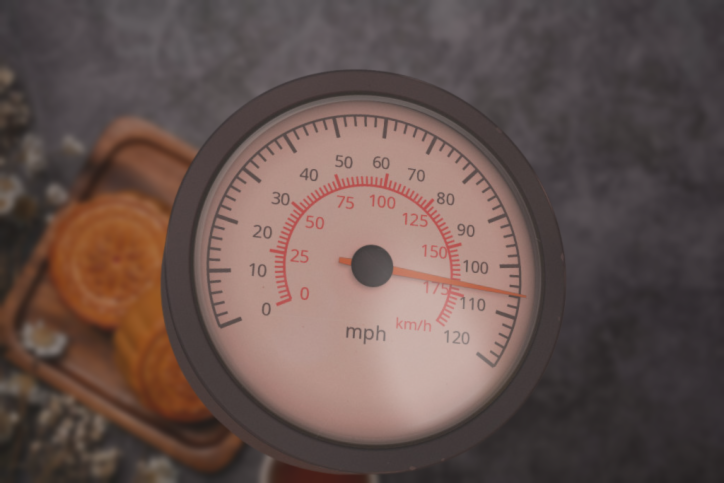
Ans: **106** mph
